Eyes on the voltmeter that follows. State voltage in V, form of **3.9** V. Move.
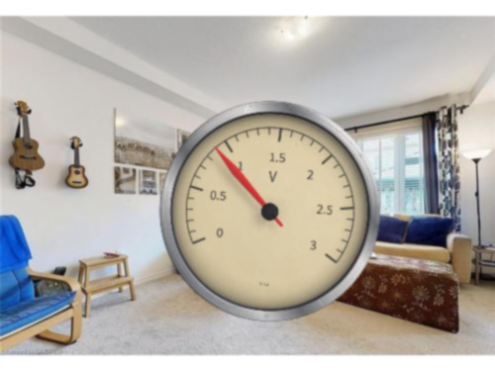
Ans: **0.9** V
